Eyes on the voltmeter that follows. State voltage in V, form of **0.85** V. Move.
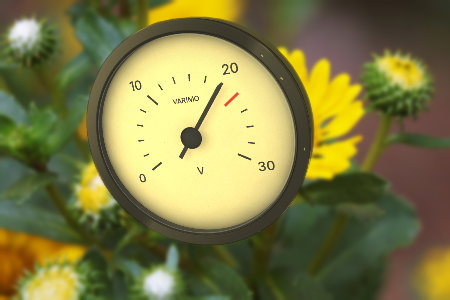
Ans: **20** V
